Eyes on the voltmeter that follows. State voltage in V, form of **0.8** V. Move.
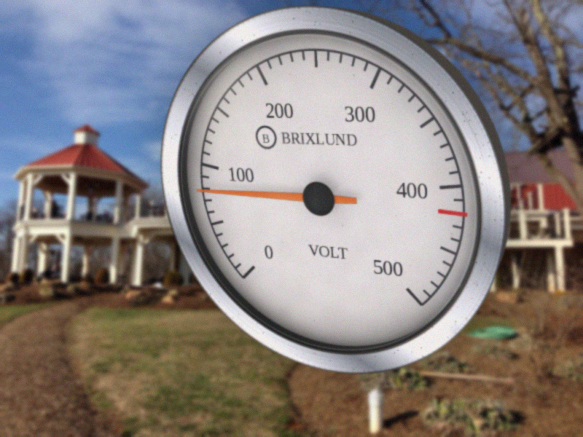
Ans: **80** V
